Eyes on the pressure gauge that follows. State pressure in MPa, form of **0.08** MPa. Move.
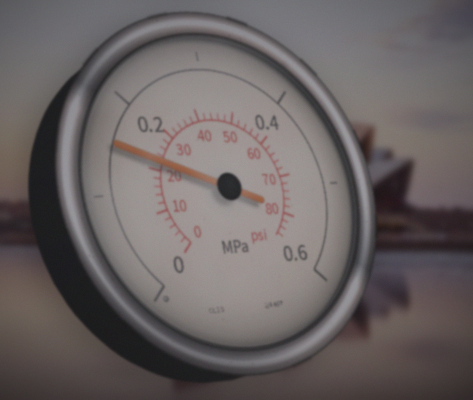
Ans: **0.15** MPa
